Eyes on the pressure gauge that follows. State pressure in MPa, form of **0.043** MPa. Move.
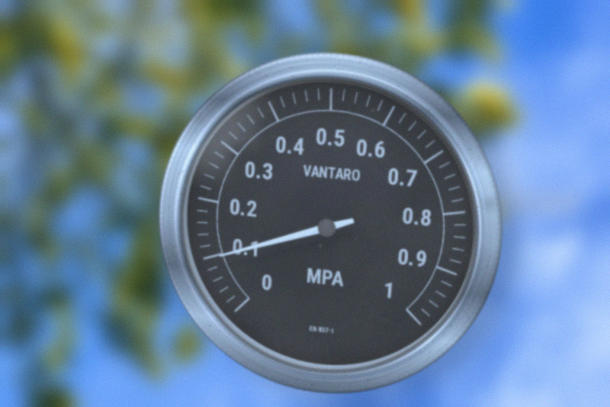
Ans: **0.1** MPa
